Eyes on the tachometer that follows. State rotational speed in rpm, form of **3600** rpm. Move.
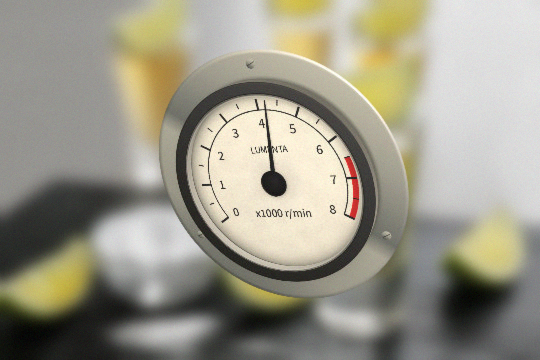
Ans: **4250** rpm
